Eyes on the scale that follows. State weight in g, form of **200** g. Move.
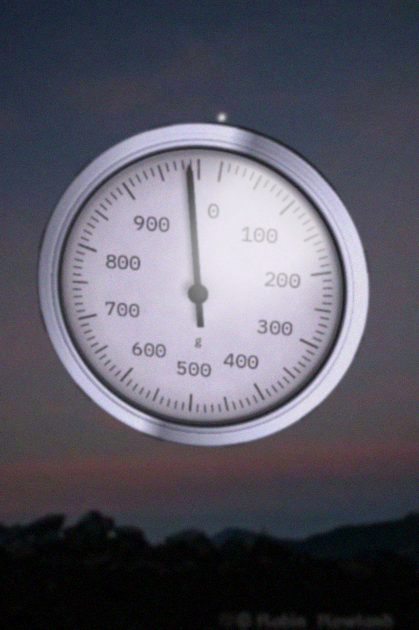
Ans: **990** g
